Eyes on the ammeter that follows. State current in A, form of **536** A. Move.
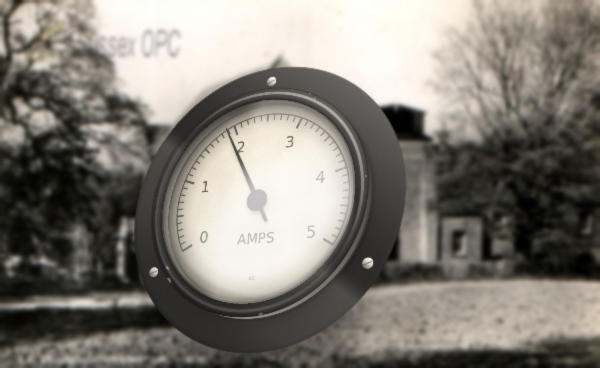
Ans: **1.9** A
